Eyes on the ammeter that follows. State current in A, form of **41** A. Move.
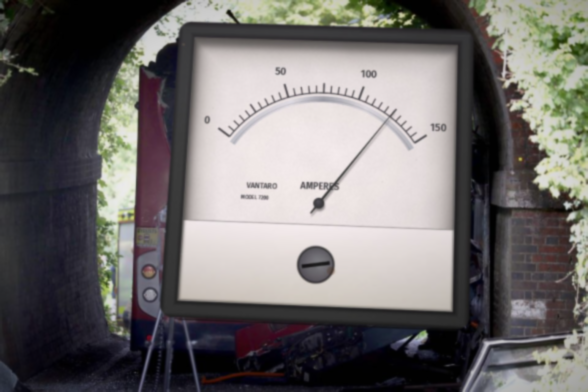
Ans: **125** A
